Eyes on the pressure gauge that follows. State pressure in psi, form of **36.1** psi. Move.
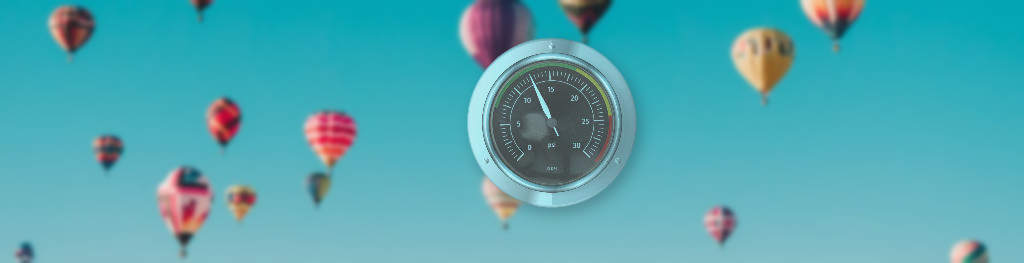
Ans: **12.5** psi
